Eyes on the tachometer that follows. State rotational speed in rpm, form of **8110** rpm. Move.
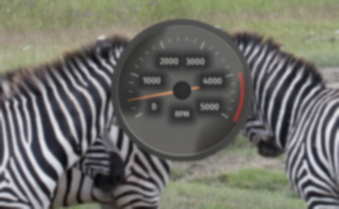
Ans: **400** rpm
